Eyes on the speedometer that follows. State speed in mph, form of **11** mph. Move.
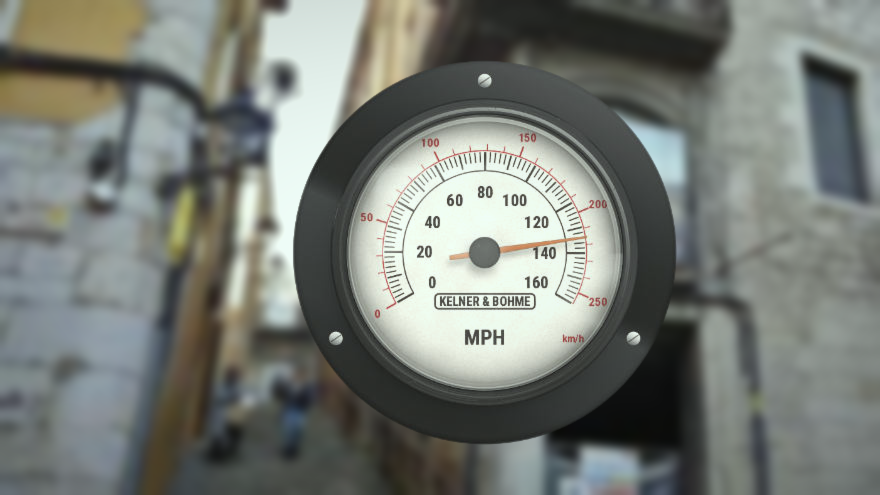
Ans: **134** mph
